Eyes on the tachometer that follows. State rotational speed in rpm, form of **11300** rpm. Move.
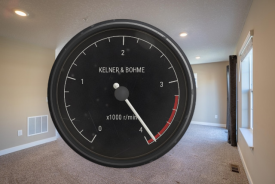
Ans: **3900** rpm
